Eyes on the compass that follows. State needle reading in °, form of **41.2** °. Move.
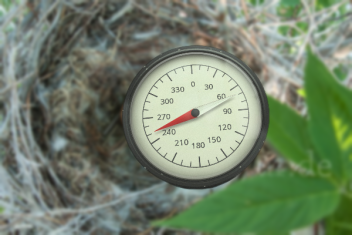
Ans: **250** °
